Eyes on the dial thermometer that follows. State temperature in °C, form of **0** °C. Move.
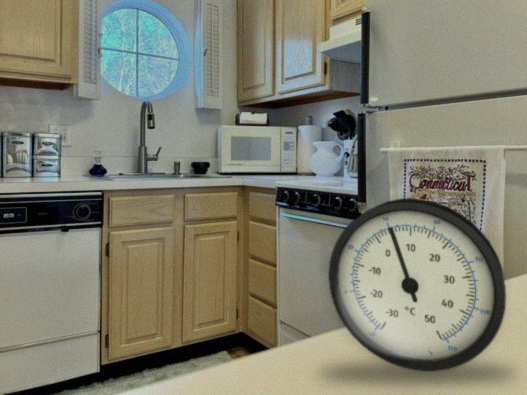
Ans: **5** °C
